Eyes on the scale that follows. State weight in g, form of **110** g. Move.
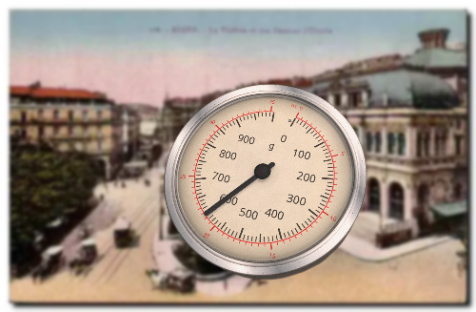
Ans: **600** g
